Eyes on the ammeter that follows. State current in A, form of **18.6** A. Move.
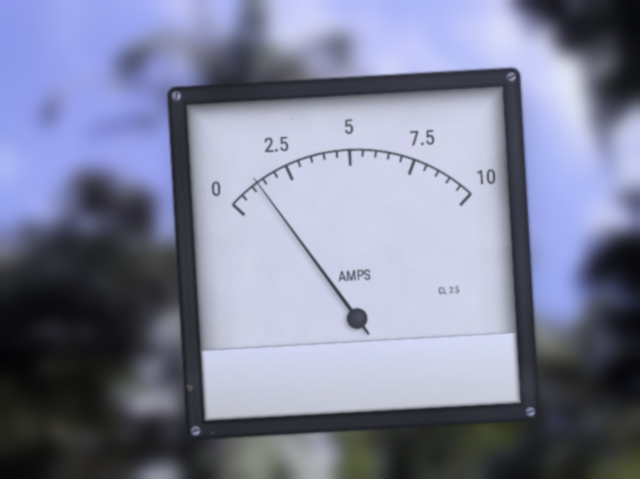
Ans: **1.25** A
